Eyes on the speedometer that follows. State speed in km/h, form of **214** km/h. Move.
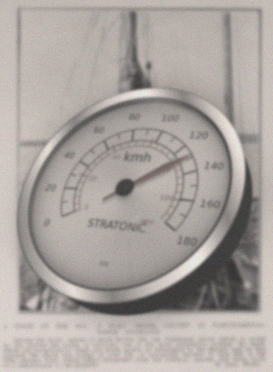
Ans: **130** km/h
